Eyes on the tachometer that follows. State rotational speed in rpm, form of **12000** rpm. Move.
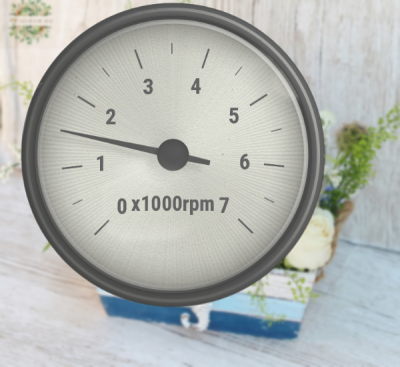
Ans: **1500** rpm
